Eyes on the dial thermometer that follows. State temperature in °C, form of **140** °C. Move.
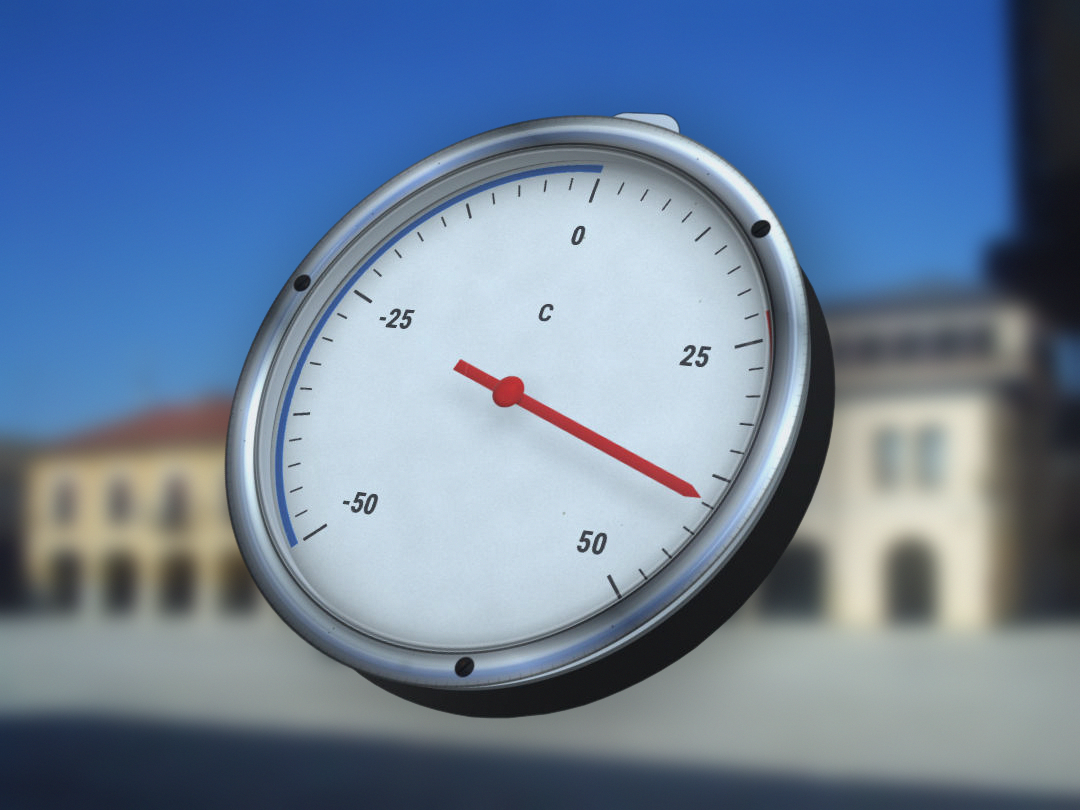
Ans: **40** °C
